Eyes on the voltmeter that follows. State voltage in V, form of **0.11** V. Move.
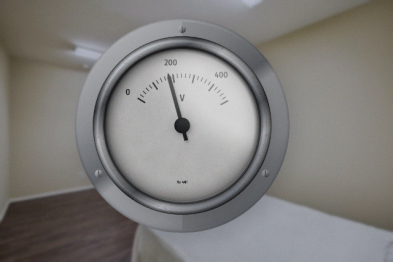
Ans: **180** V
